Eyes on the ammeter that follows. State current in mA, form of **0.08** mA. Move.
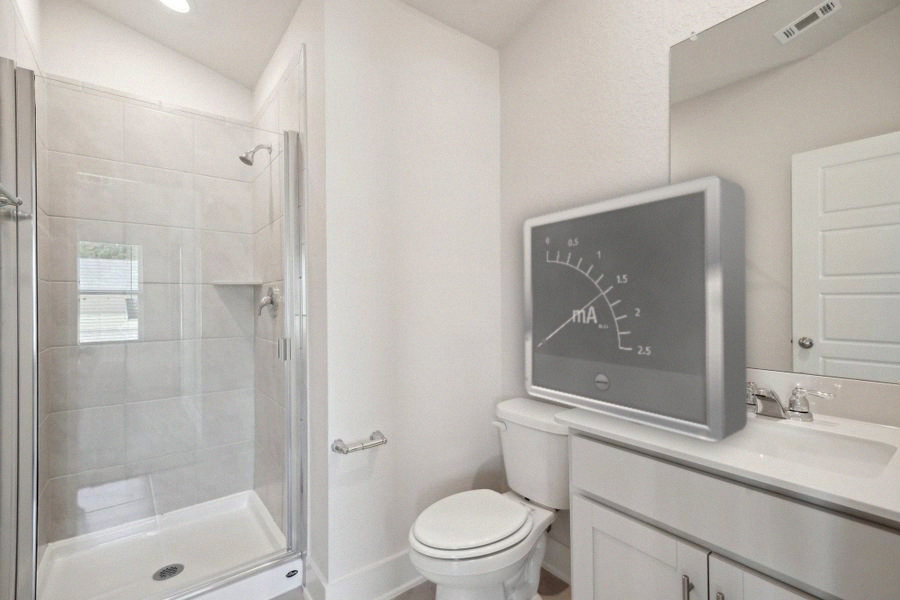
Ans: **1.5** mA
